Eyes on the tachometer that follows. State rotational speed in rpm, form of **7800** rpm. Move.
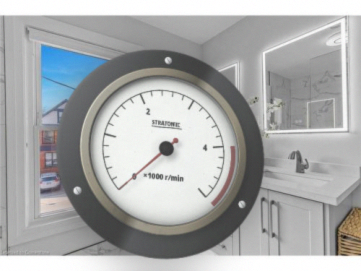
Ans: **0** rpm
